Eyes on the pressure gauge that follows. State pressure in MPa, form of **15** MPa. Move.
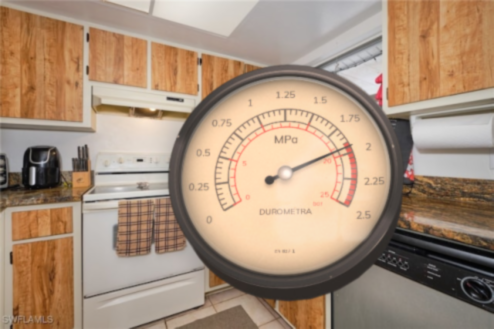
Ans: **1.95** MPa
